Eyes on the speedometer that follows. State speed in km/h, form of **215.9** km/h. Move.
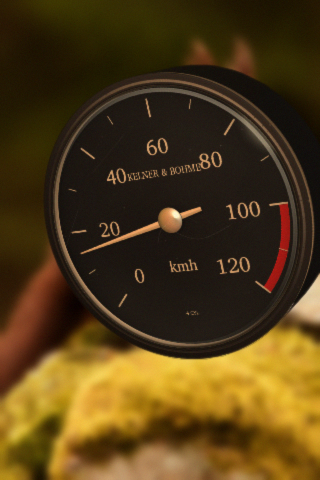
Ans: **15** km/h
